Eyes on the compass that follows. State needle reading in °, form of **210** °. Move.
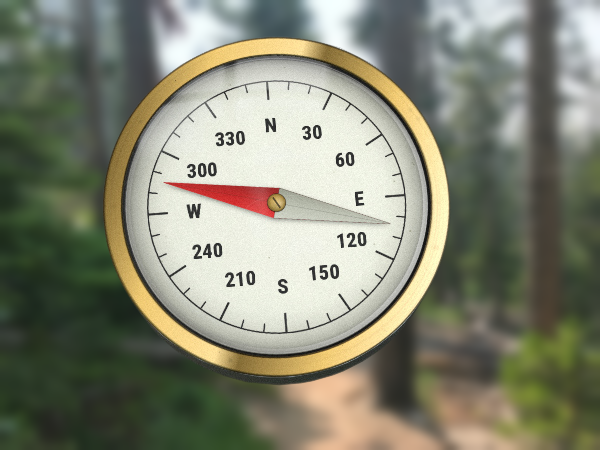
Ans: **285** °
